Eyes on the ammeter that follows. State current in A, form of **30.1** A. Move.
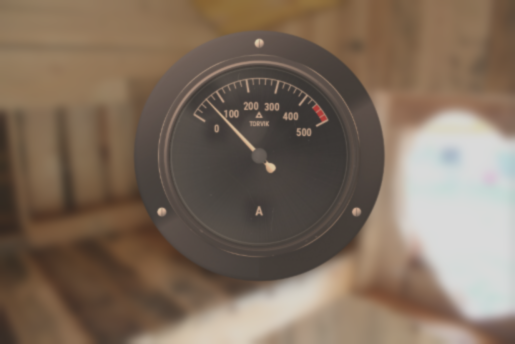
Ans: **60** A
